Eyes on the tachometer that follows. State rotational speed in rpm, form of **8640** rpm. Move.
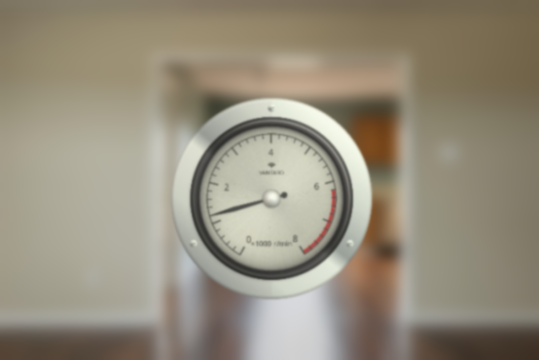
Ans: **1200** rpm
